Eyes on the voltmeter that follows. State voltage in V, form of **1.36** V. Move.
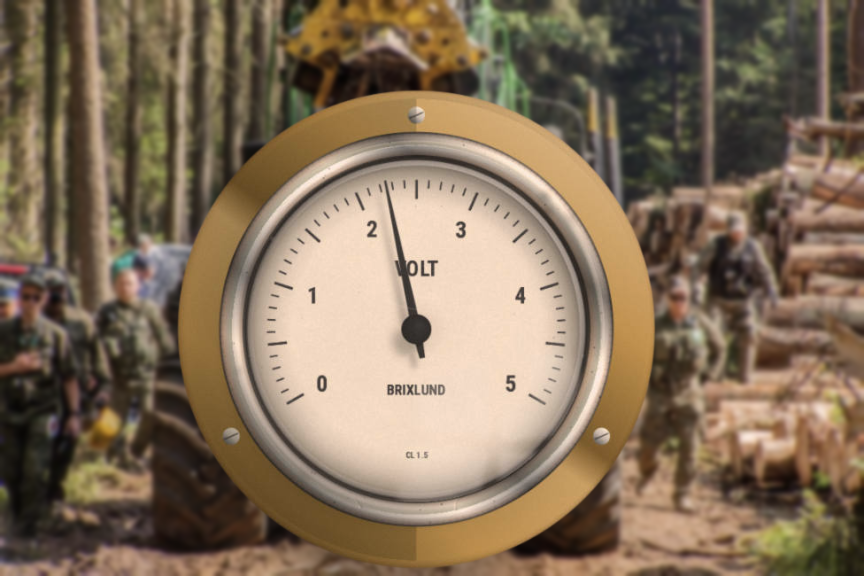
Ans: **2.25** V
